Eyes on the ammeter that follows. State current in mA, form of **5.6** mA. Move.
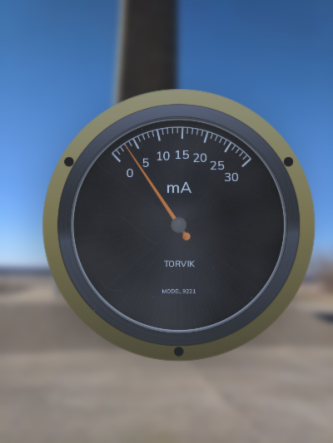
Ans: **3** mA
